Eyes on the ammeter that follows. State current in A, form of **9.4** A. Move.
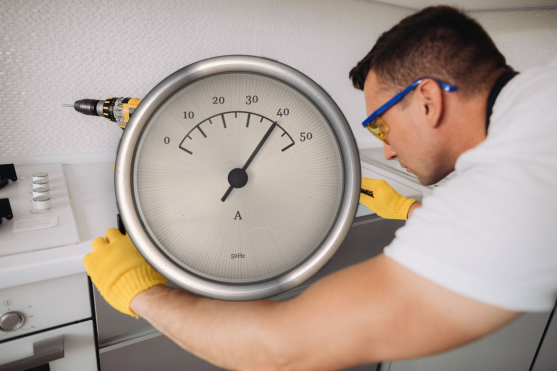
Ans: **40** A
